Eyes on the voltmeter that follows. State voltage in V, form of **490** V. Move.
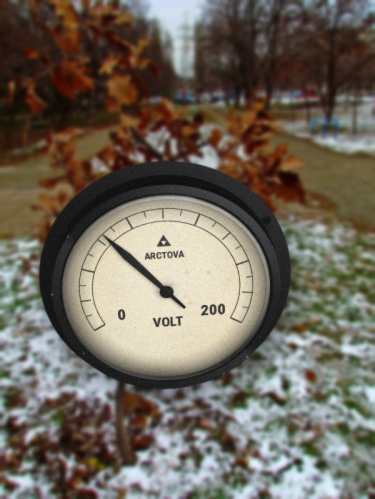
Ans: **65** V
